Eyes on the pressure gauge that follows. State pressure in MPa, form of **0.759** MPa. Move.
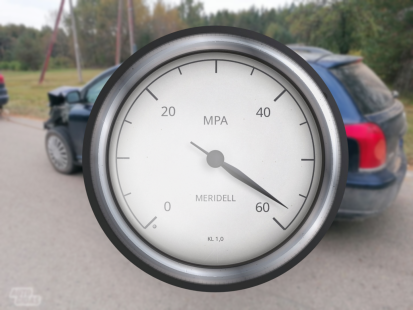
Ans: **57.5** MPa
